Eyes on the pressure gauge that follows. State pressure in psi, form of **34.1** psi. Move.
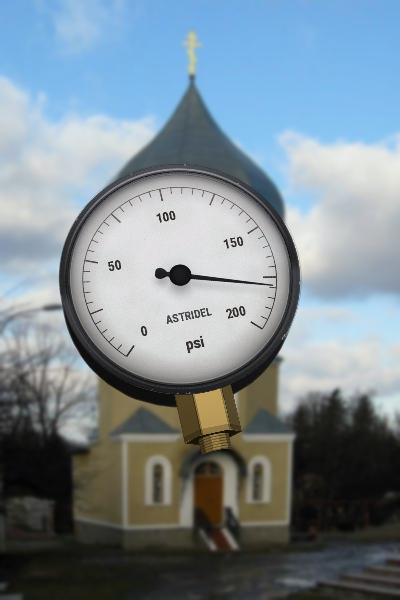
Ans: **180** psi
